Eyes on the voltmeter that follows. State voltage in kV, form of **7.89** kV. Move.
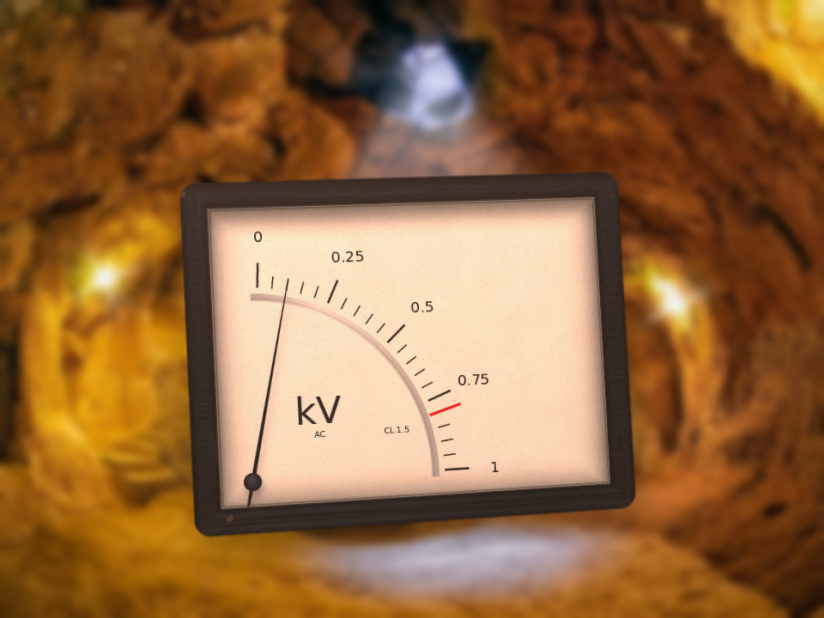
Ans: **0.1** kV
